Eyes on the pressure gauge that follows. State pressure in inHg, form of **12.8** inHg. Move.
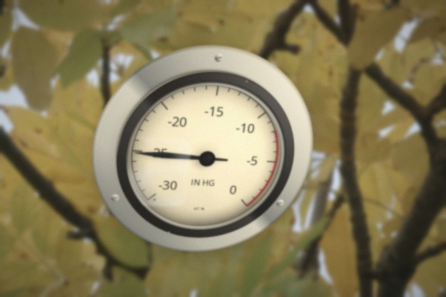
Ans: **-25** inHg
